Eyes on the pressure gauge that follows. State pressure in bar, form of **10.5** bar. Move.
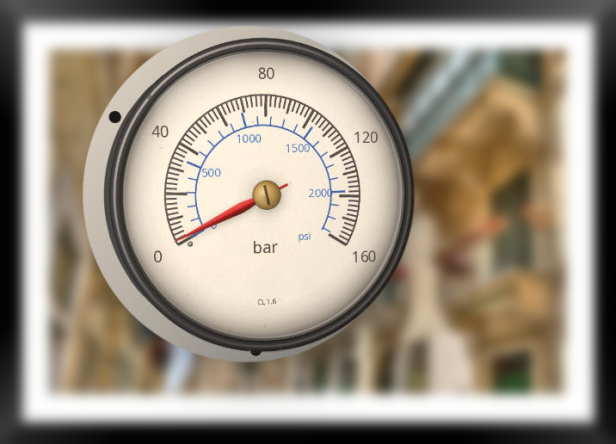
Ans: **2** bar
